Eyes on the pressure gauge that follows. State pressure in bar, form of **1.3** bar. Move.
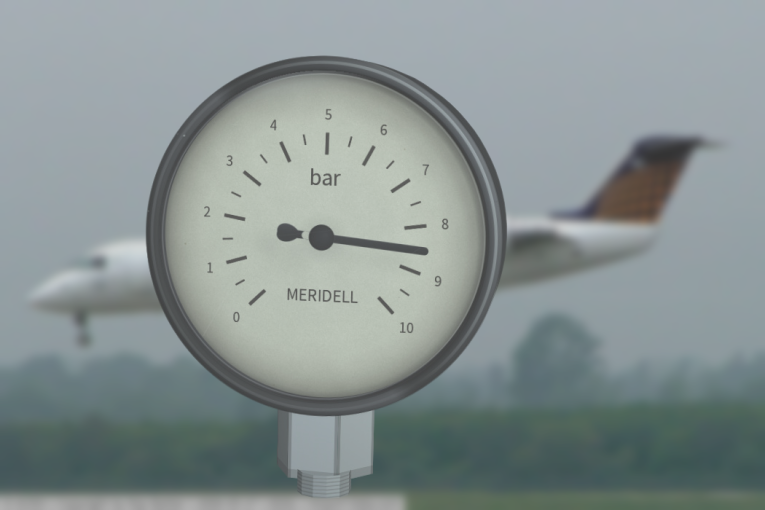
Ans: **8.5** bar
